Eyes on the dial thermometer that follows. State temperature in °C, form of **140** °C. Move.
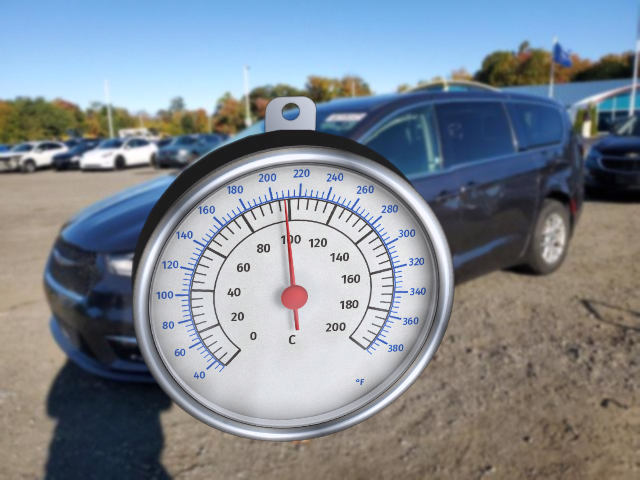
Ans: **98** °C
